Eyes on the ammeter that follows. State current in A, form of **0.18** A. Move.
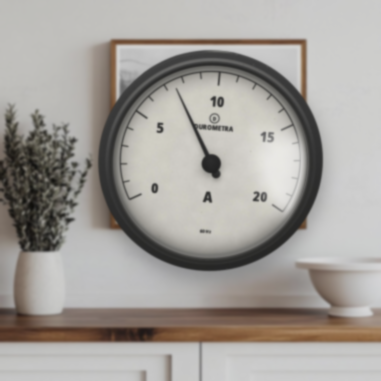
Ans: **7.5** A
